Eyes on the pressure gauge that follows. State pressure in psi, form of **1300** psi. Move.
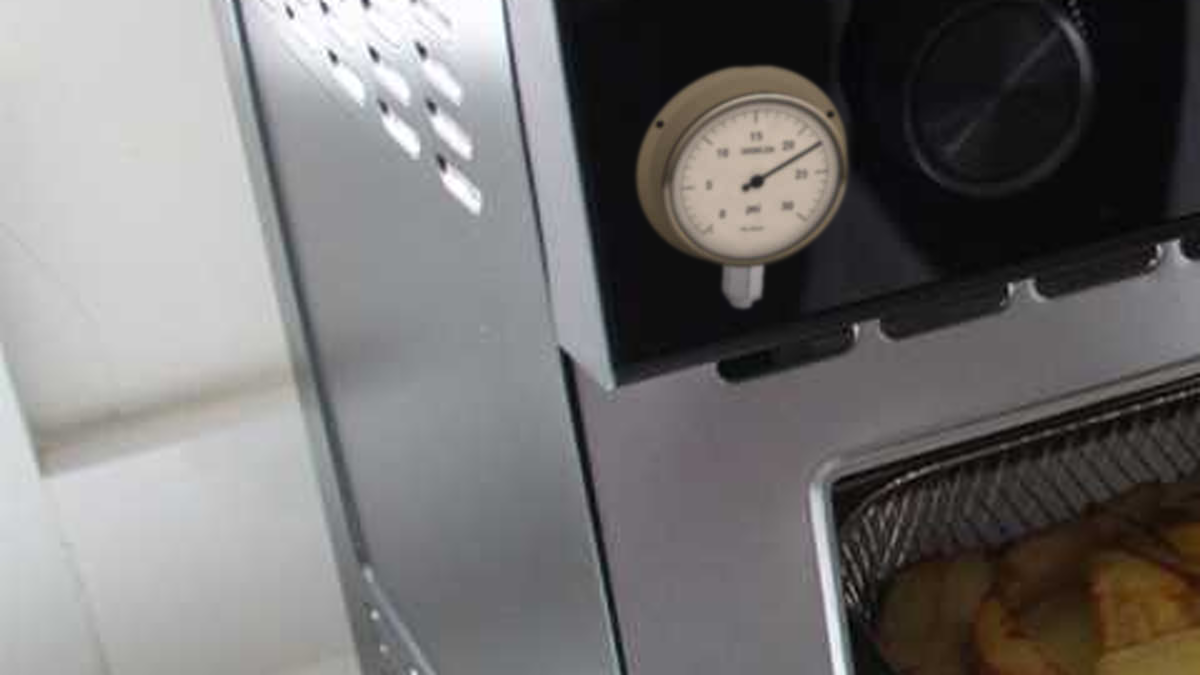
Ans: **22** psi
